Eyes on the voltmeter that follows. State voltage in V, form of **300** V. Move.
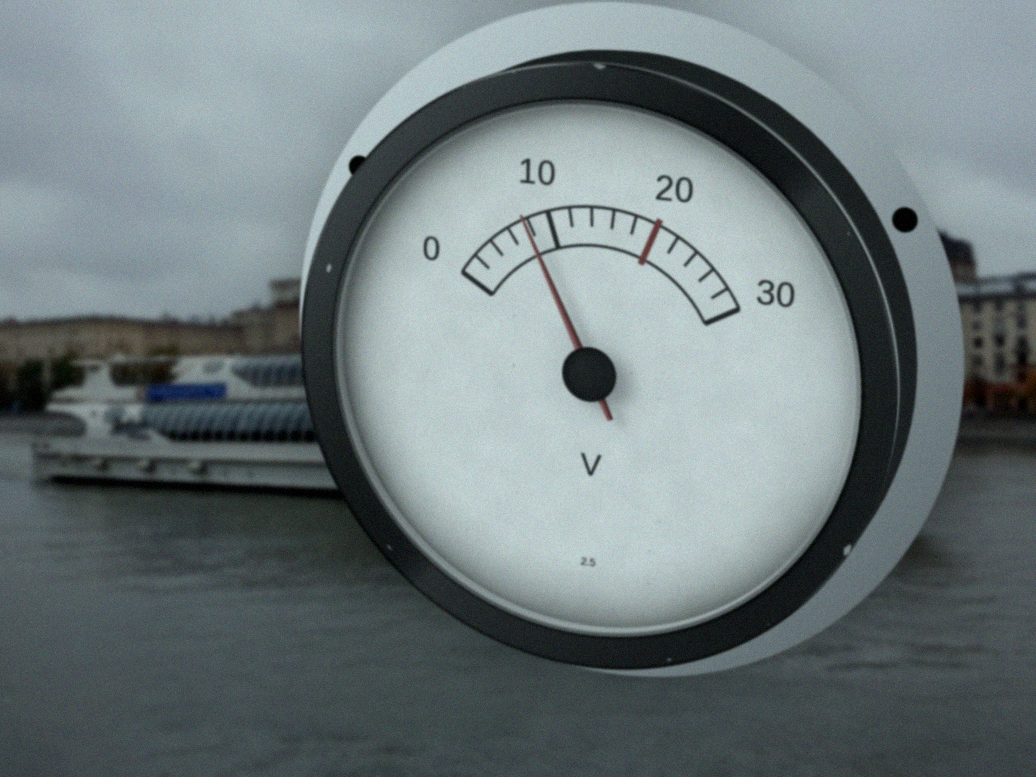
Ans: **8** V
